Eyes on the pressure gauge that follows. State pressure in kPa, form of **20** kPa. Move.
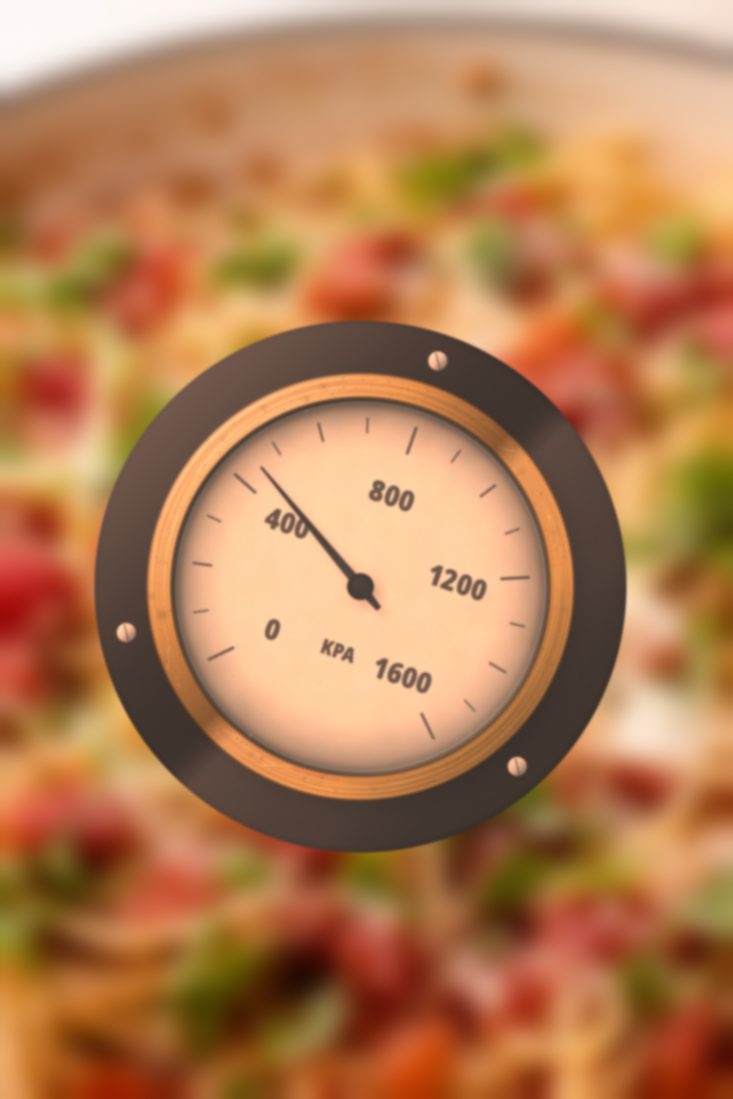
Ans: **450** kPa
